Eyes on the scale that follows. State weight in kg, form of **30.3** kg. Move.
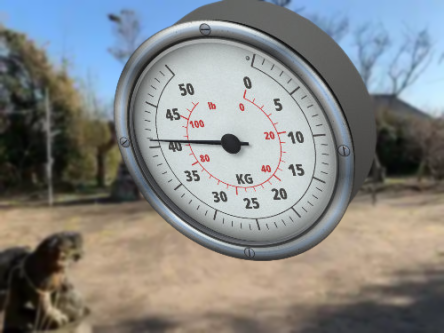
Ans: **41** kg
